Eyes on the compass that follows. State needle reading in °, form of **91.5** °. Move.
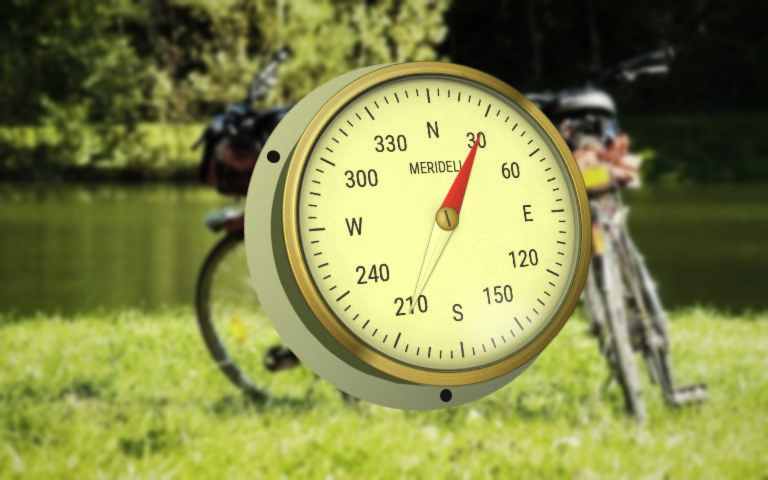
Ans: **30** °
